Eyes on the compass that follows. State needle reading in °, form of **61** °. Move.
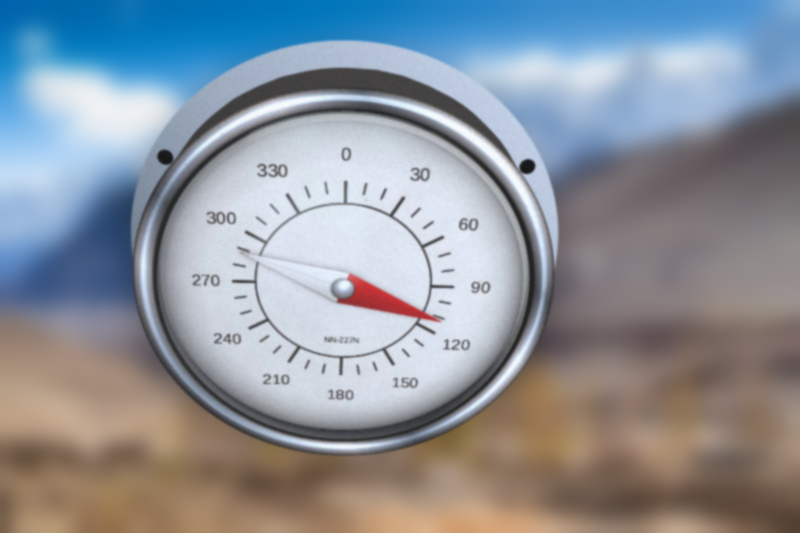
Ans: **110** °
